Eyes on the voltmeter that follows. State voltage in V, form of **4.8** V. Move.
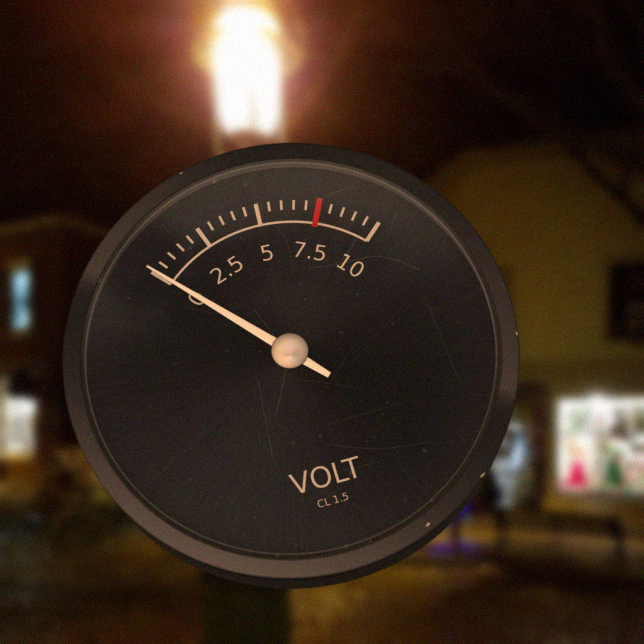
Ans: **0** V
